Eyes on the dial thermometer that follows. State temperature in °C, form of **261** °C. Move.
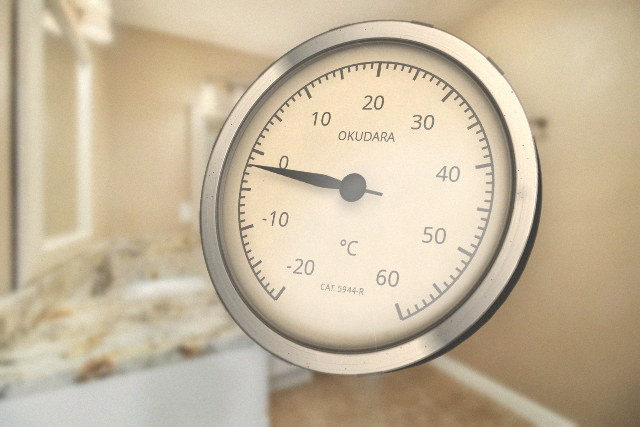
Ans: **-2** °C
